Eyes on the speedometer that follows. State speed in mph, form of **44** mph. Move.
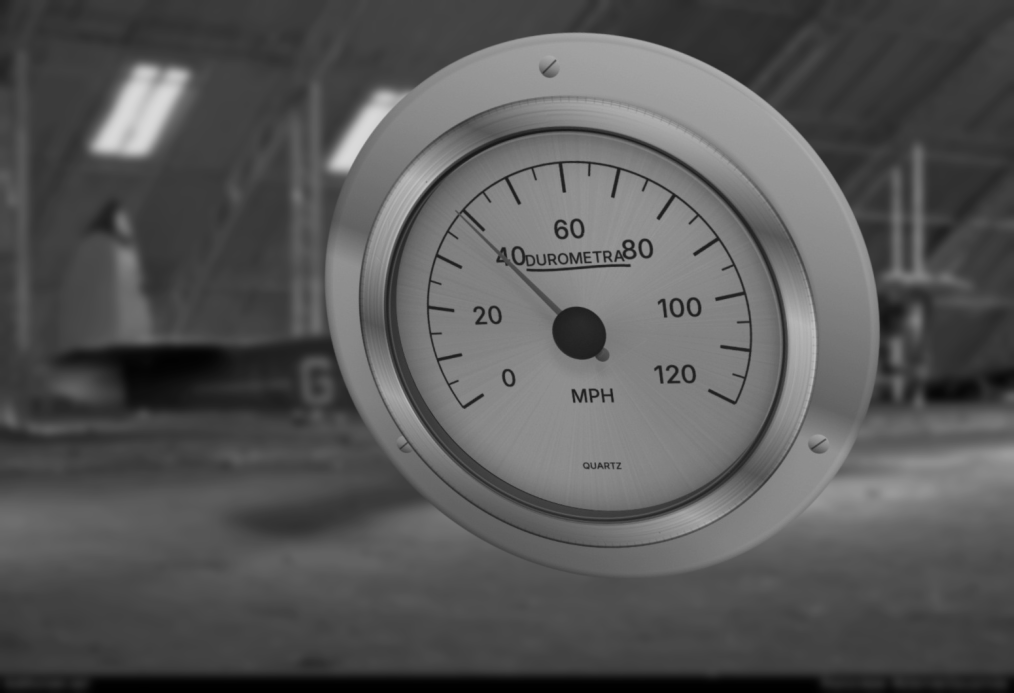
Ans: **40** mph
